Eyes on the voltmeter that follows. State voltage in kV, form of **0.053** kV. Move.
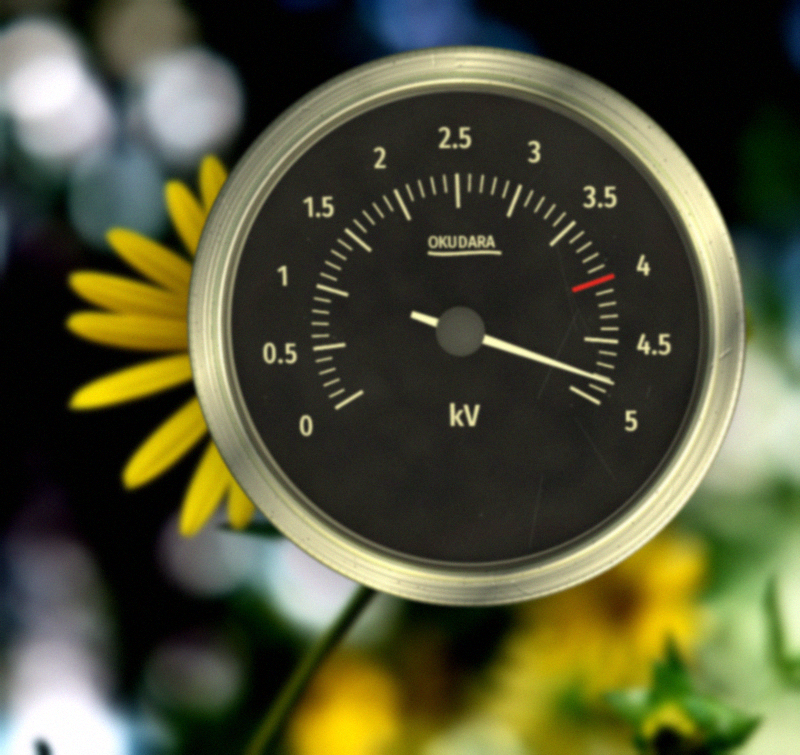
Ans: **4.8** kV
